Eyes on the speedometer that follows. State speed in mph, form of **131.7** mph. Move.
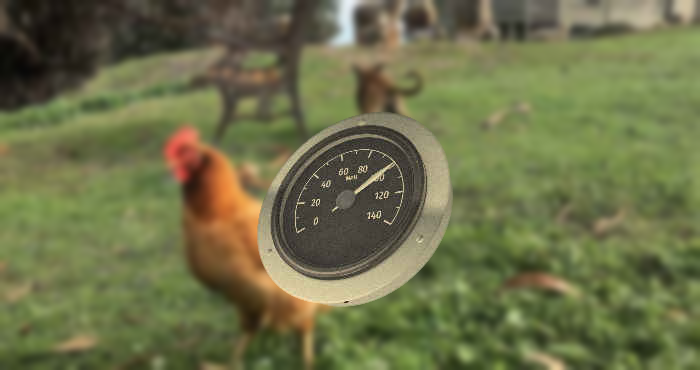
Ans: **100** mph
